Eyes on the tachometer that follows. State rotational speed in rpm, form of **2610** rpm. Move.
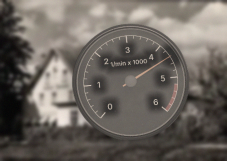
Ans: **4400** rpm
